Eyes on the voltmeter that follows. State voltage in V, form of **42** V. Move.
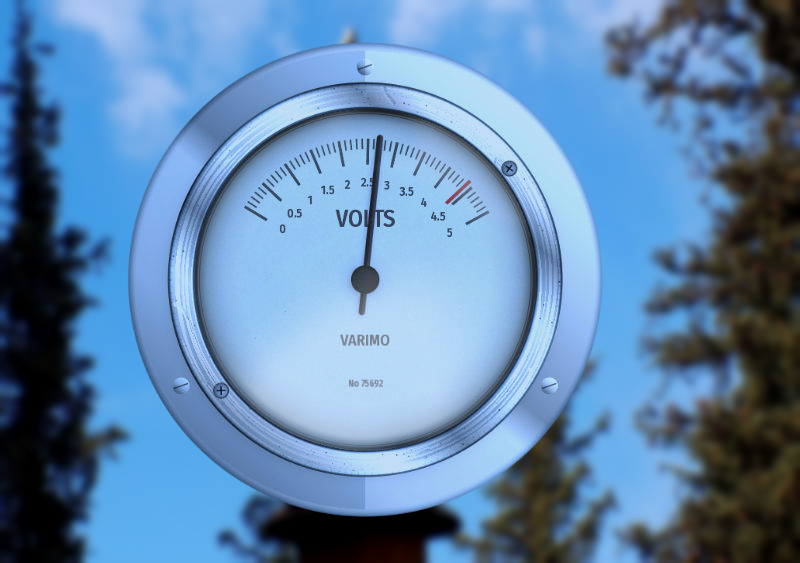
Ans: **2.7** V
